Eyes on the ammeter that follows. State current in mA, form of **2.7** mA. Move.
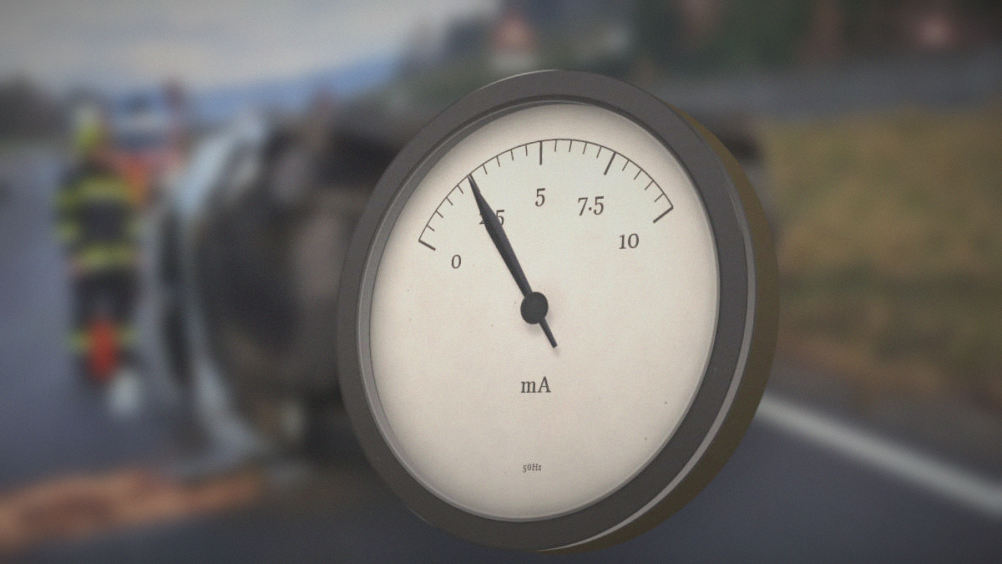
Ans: **2.5** mA
